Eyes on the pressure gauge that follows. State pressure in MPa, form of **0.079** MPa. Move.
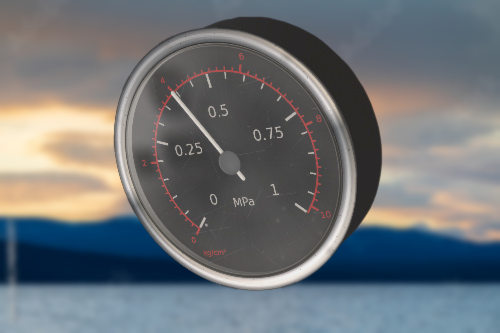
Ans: **0.4** MPa
